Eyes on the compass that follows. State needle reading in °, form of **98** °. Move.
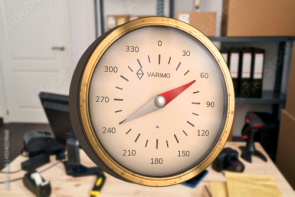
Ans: **60** °
